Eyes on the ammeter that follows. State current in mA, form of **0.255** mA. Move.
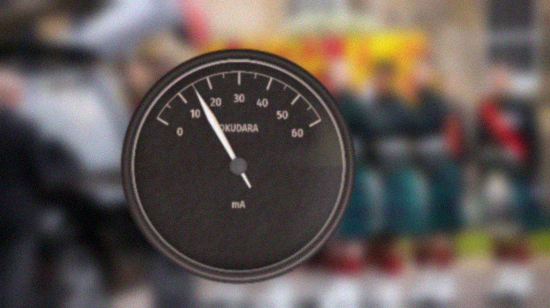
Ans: **15** mA
